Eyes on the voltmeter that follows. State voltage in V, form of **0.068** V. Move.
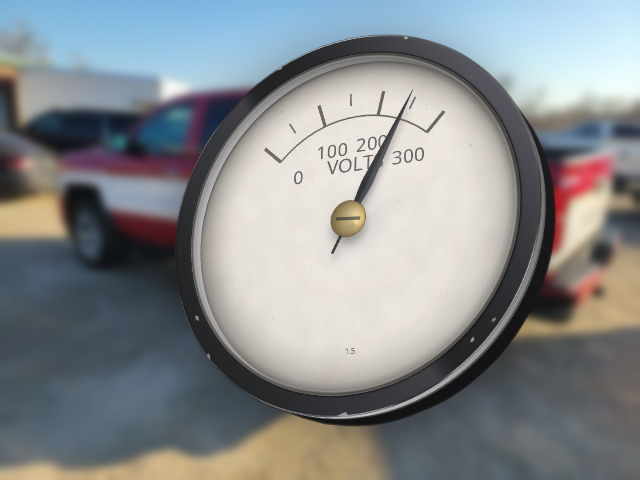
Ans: **250** V
